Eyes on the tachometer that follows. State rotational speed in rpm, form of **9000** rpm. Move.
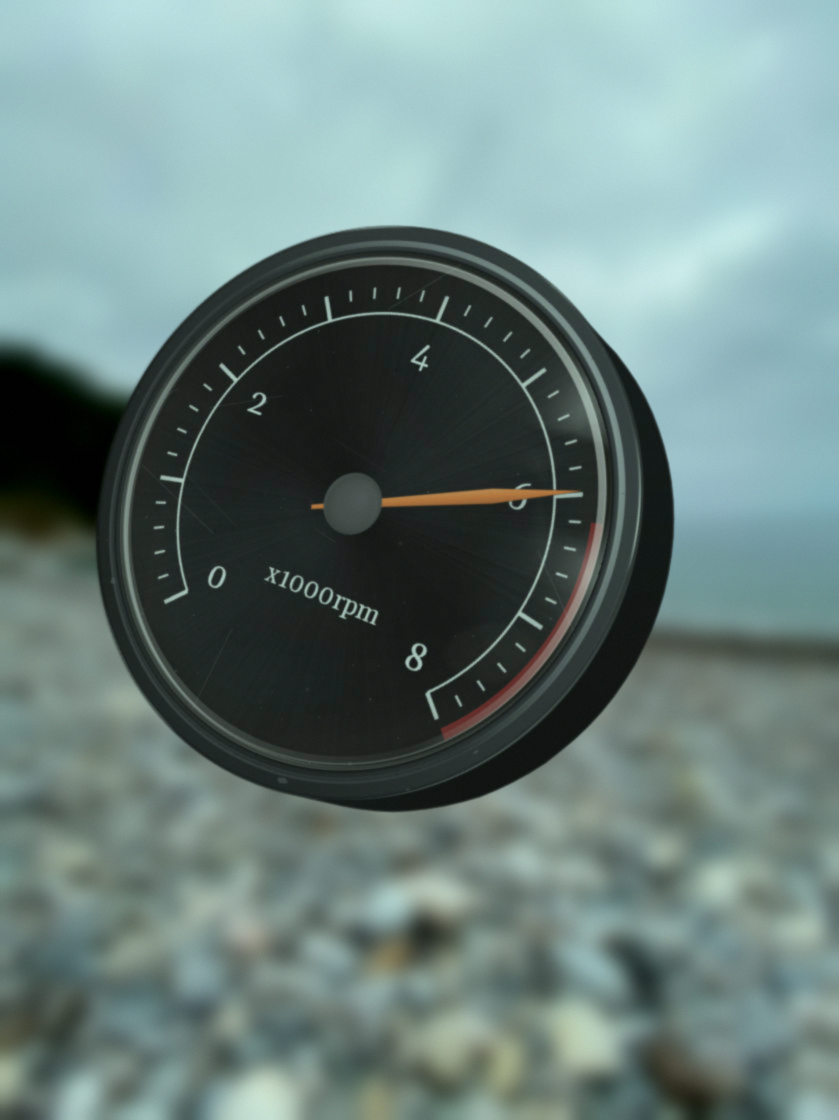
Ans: **6000** rpm
